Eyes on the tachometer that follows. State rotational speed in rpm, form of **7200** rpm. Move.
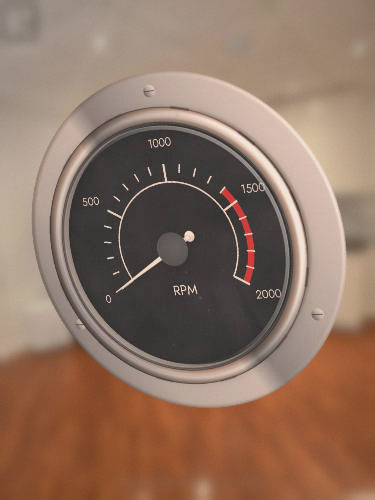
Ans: **0** rpm
